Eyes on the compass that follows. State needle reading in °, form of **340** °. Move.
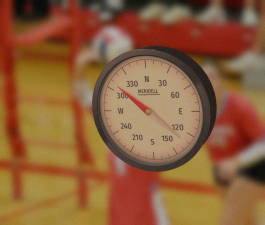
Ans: **310** °
